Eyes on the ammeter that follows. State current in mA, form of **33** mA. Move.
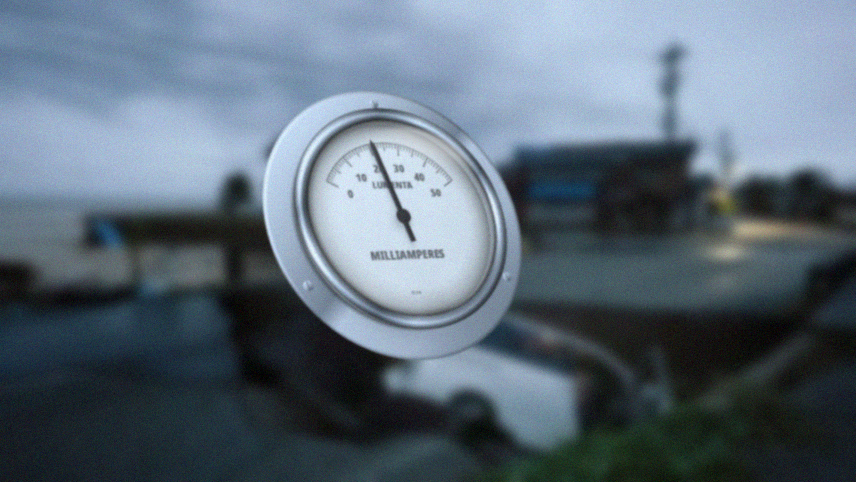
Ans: **20** mA
